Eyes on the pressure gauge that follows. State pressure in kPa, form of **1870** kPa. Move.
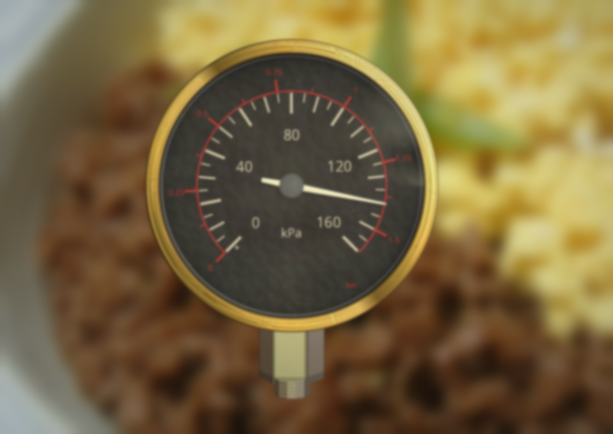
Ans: **140** kPa
